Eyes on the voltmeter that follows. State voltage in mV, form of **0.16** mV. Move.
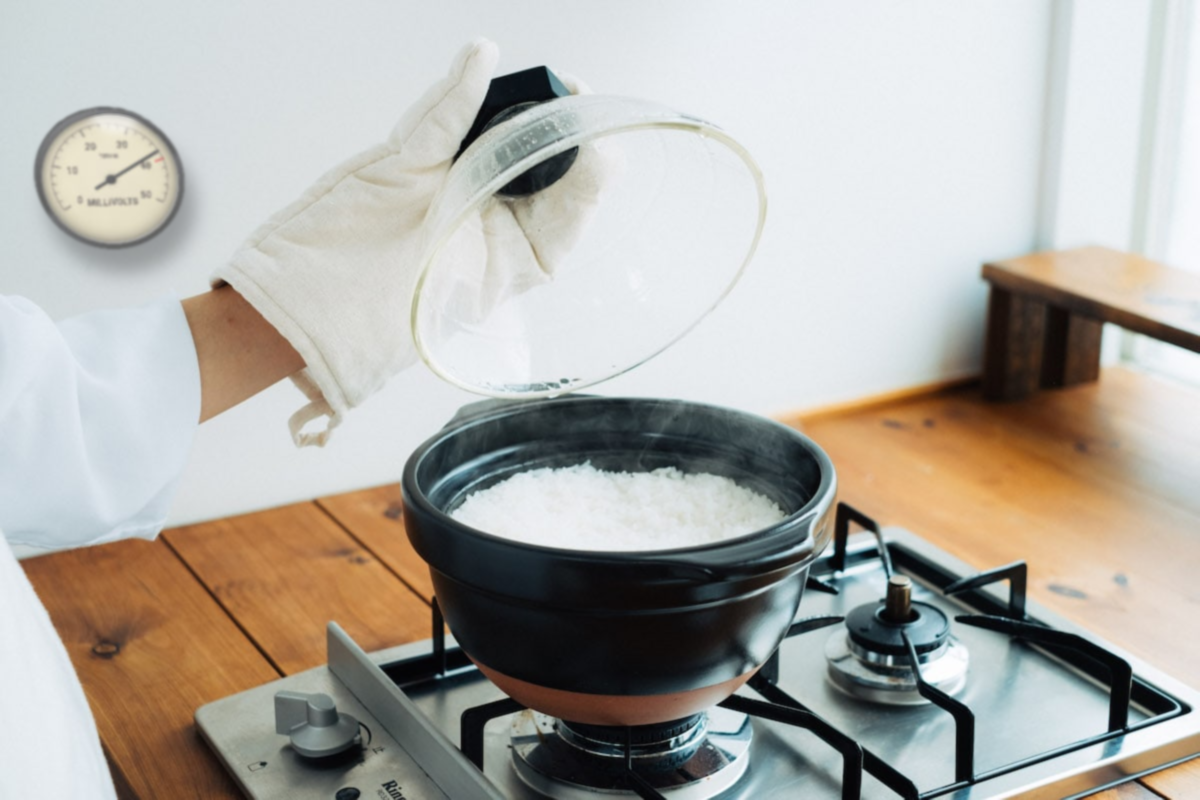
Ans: **38** mV
